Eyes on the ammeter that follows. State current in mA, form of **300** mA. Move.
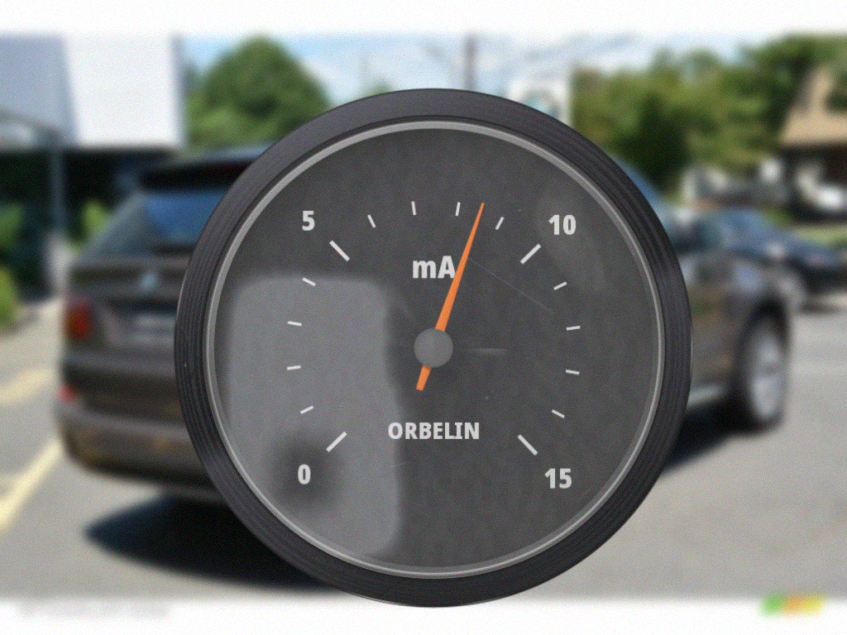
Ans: **8.5** mA
